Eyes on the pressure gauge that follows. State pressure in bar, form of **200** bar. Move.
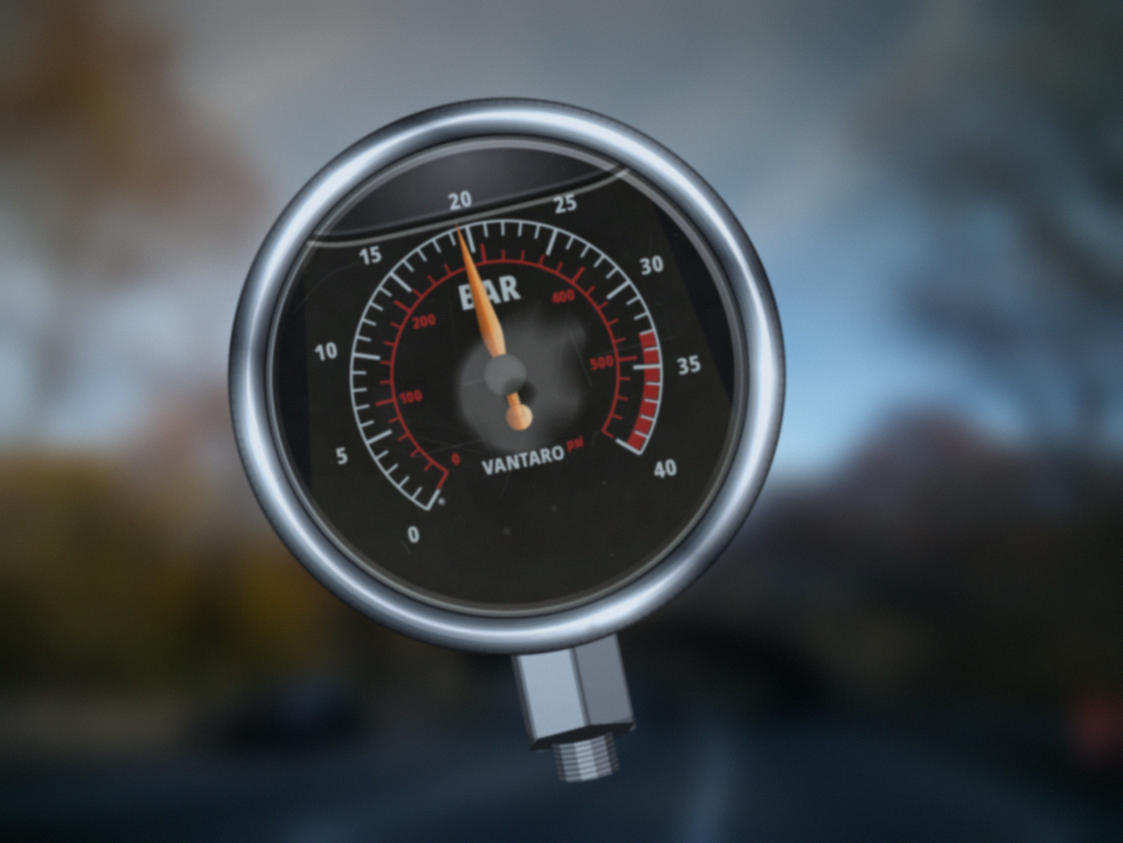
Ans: **19.5** bar
